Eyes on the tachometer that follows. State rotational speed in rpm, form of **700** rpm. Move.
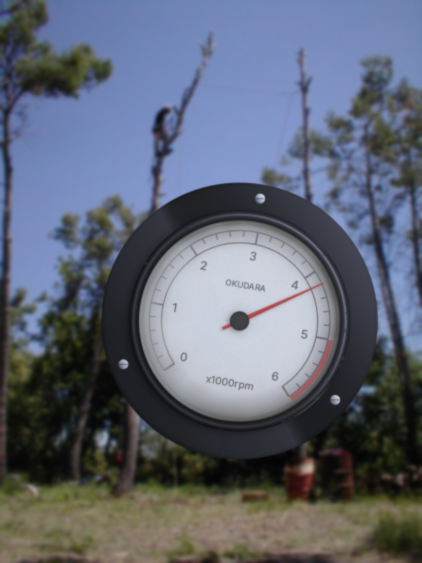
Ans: **4200** rpm
